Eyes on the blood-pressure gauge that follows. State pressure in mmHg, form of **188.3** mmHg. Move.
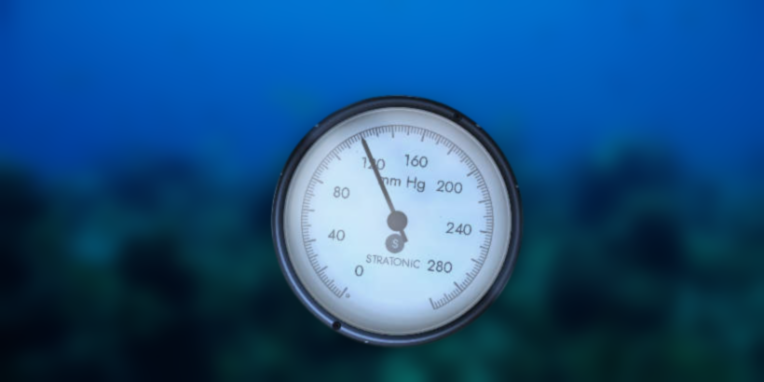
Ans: **120** mmHg
